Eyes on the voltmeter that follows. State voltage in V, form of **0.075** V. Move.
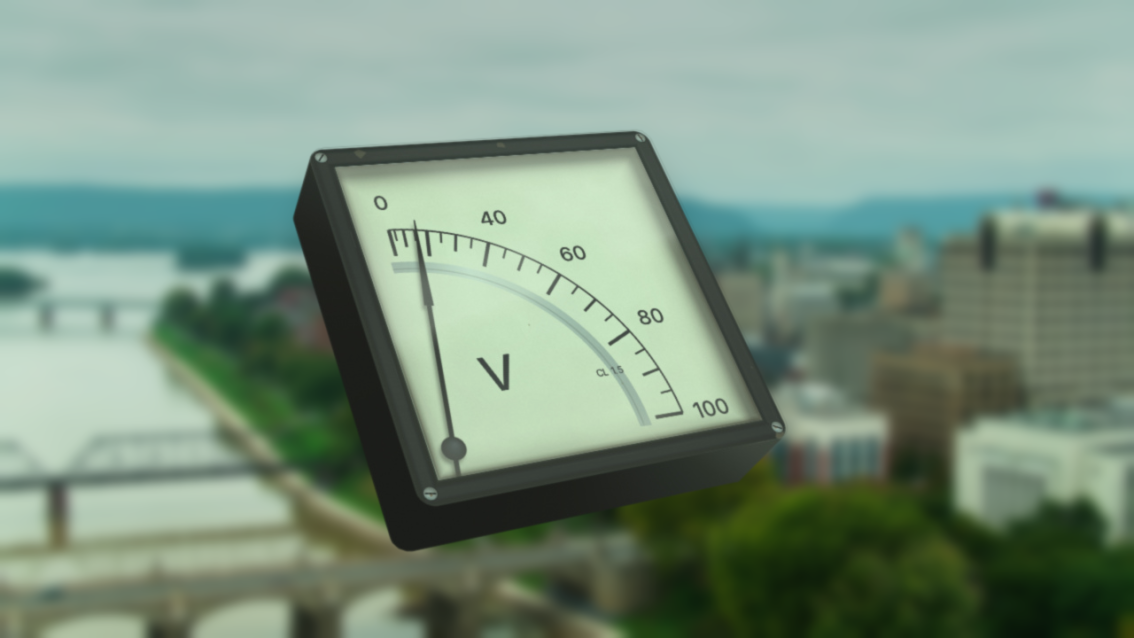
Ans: **15** V
